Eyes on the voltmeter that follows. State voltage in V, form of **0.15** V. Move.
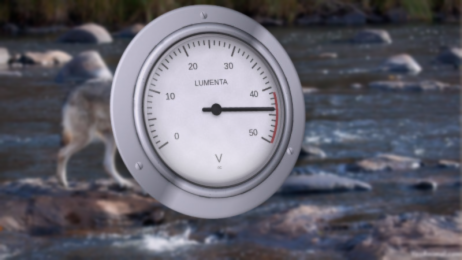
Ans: **44** V
